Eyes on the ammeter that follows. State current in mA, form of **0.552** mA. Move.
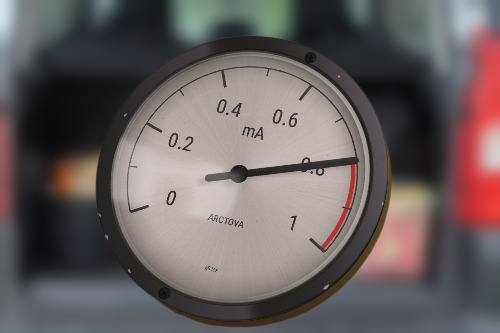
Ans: **0.8** mA
